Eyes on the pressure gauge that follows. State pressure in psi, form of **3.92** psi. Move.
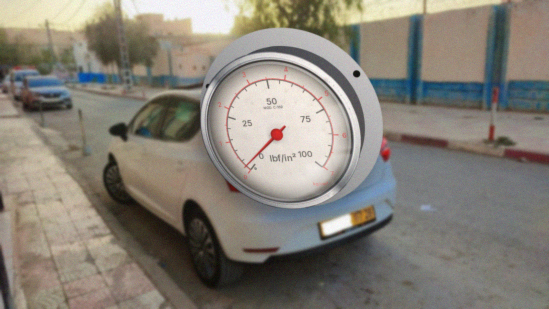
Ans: **2.5** psi
